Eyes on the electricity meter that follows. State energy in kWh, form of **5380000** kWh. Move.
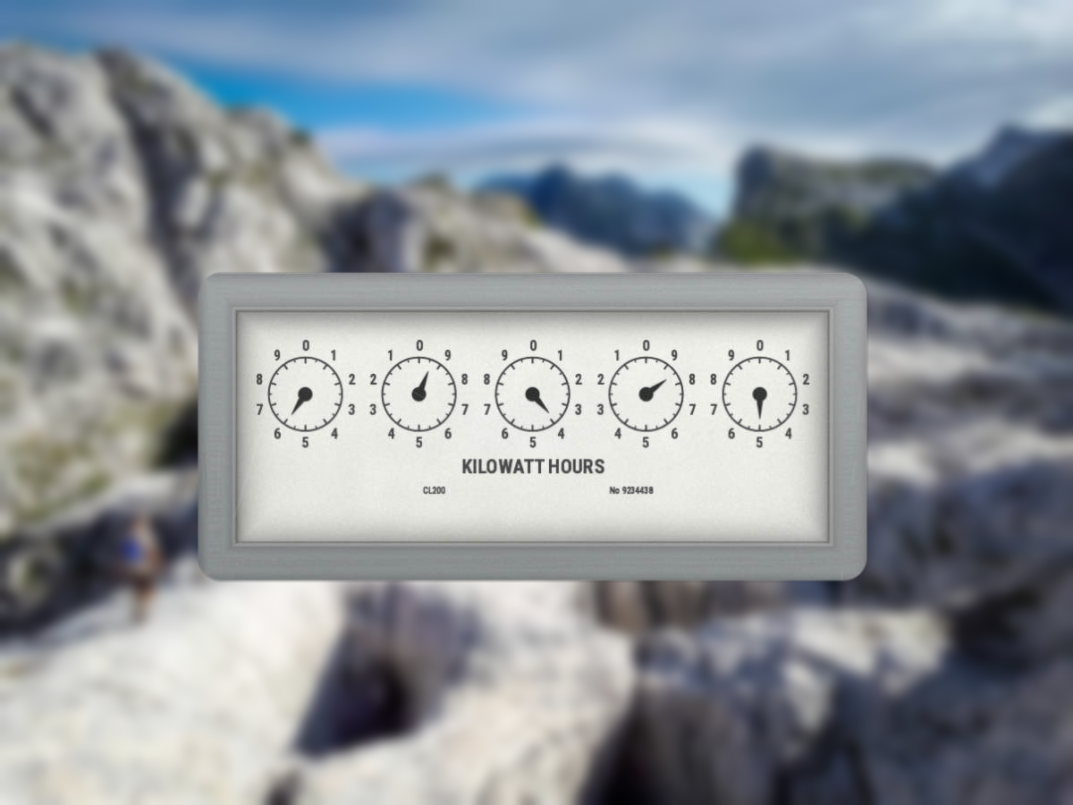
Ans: **59385** kWh
